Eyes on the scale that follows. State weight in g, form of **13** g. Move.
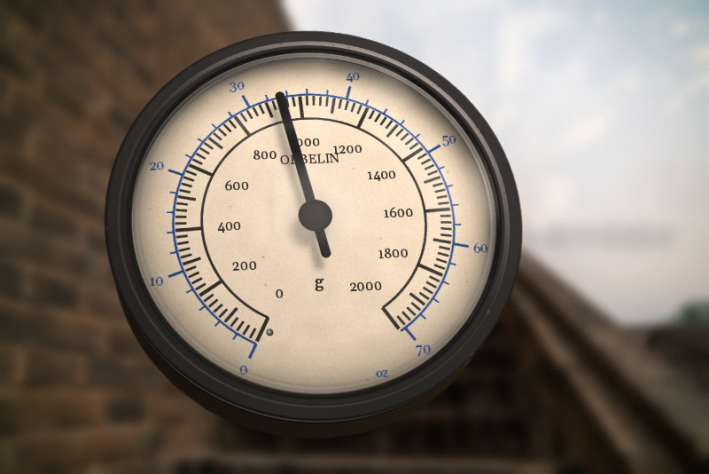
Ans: **940** g
